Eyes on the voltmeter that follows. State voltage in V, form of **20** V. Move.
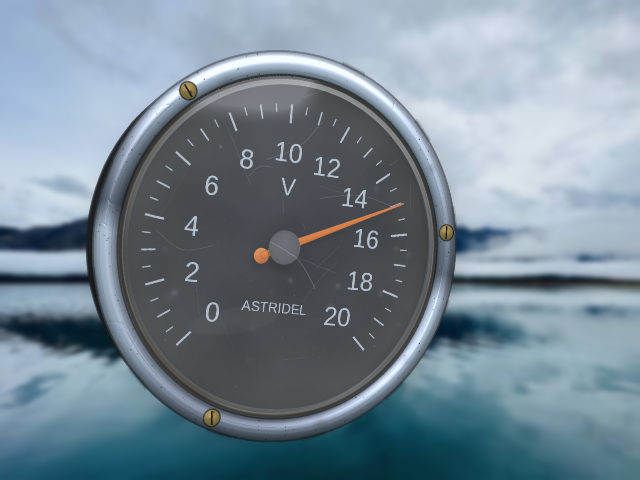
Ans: **15** V
